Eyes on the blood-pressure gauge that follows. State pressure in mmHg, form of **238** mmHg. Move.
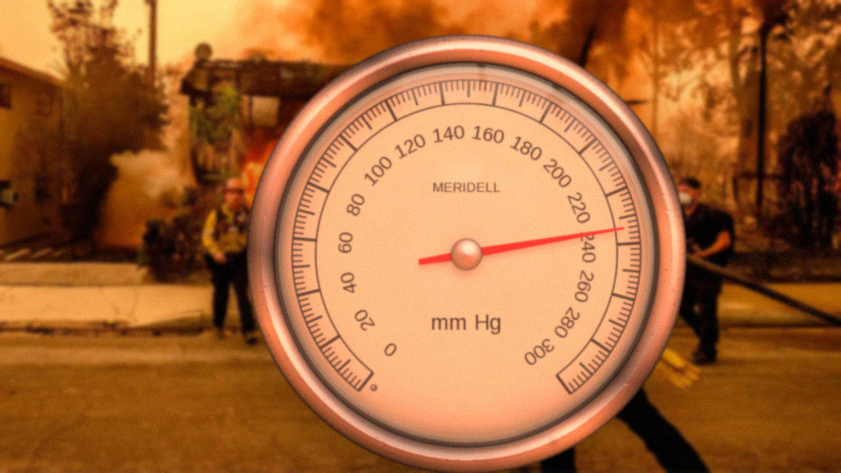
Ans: **234** mmHg
